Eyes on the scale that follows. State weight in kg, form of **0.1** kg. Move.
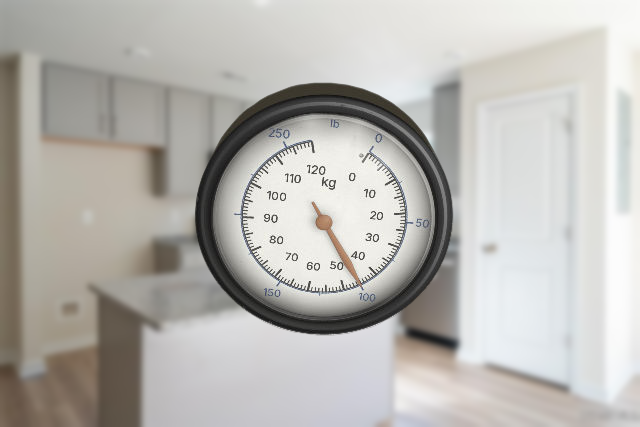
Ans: **45** kg
